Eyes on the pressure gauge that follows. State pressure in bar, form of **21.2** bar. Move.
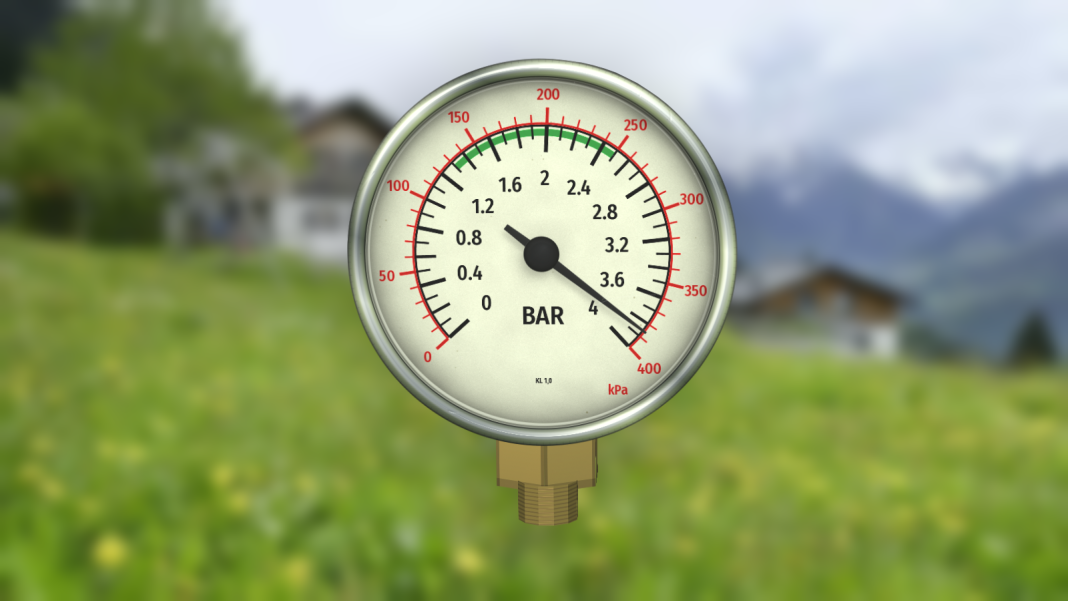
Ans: **3.85** bar
